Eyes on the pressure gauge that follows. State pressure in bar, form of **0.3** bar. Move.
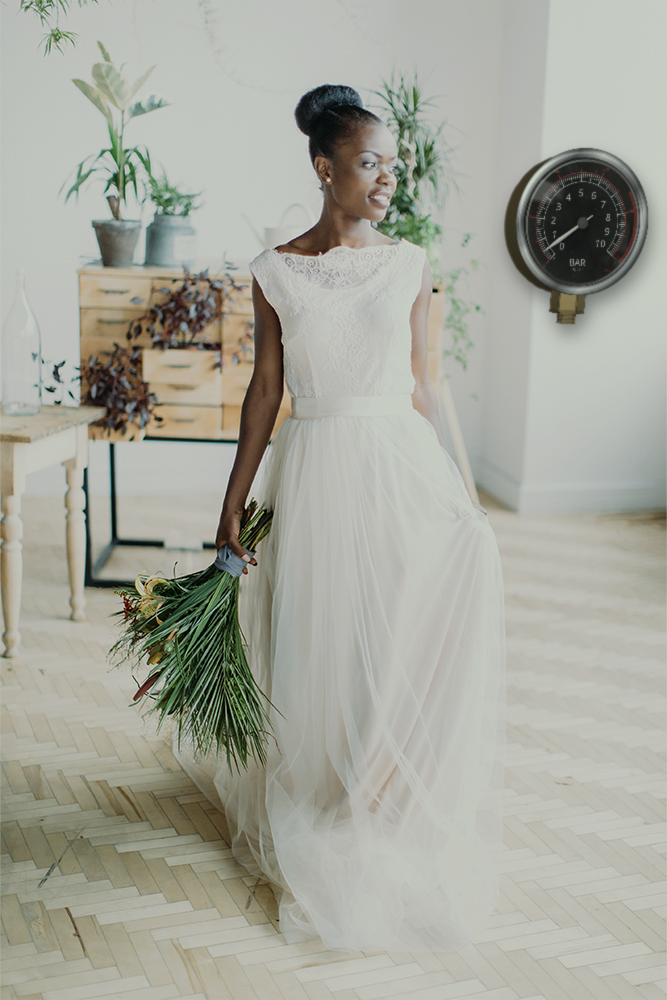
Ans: **0.5** bar
